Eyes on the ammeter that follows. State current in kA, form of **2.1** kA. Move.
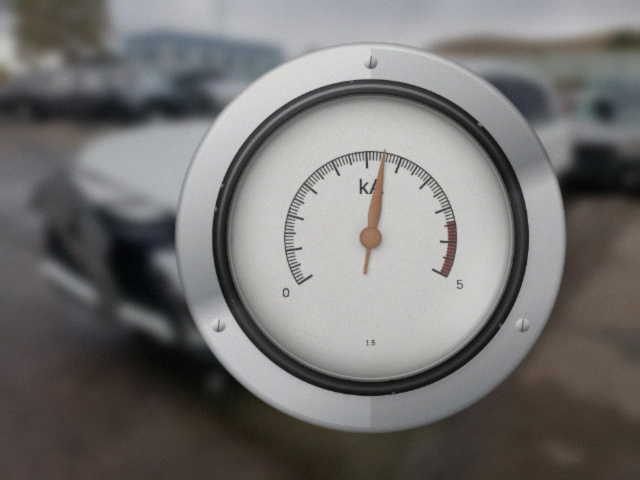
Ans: **2.75** kA
